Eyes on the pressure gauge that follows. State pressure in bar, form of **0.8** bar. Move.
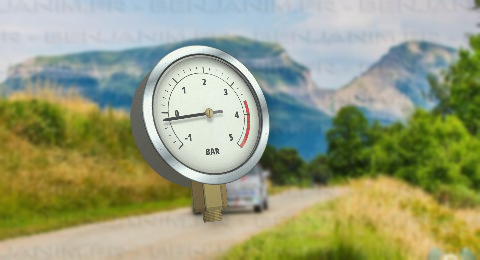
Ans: **-0.2** bar
